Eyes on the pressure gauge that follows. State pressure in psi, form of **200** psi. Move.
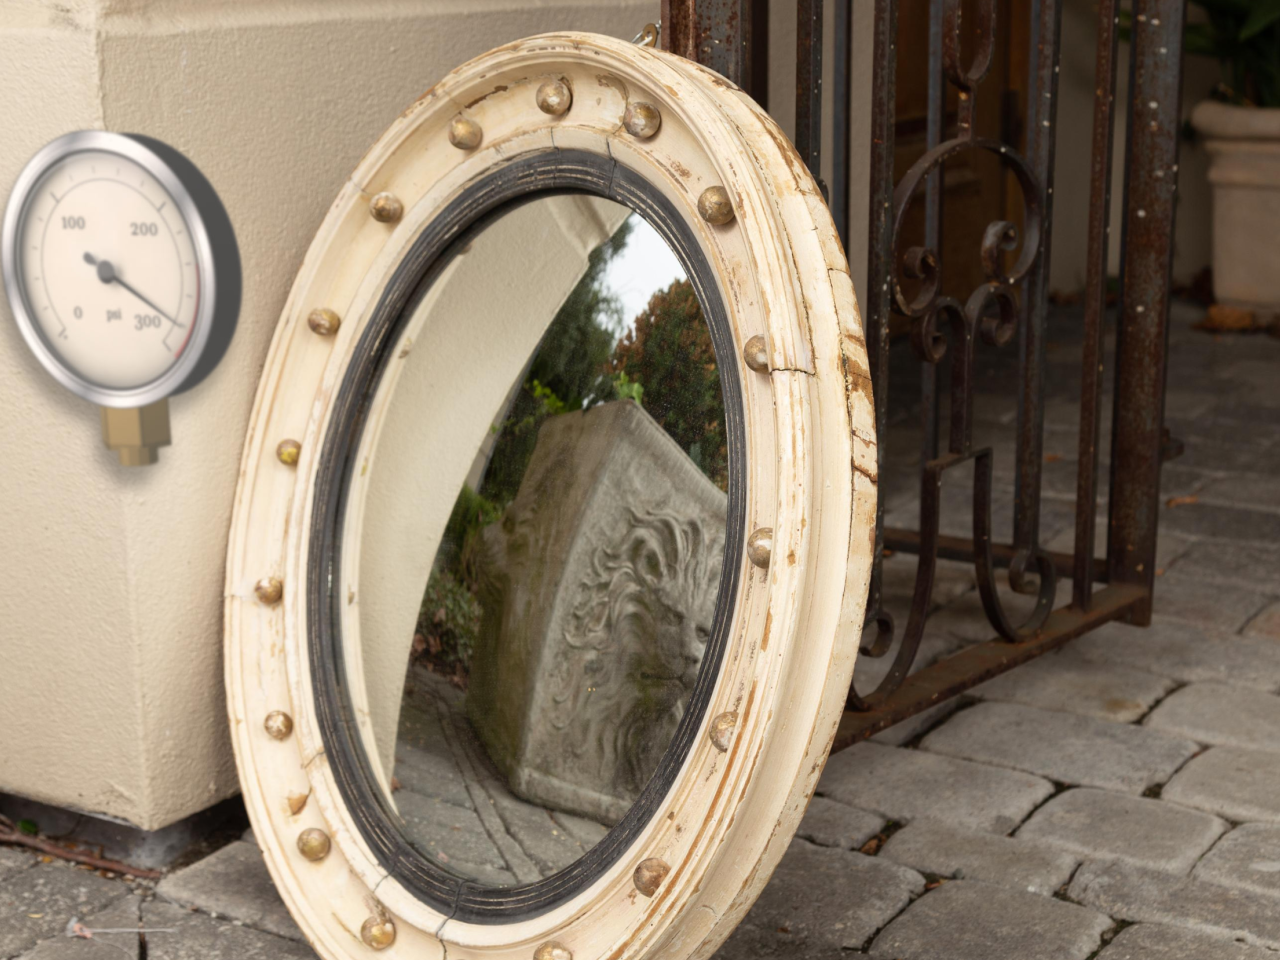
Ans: **280** psi
